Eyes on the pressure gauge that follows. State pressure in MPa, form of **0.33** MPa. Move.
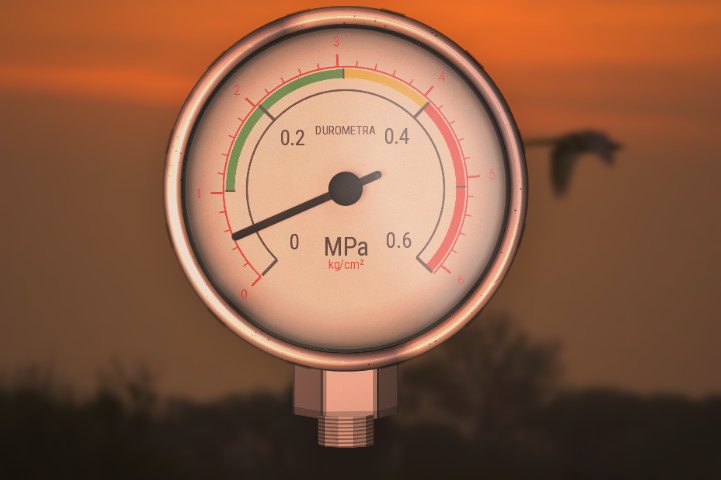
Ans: **0.05** MPa
